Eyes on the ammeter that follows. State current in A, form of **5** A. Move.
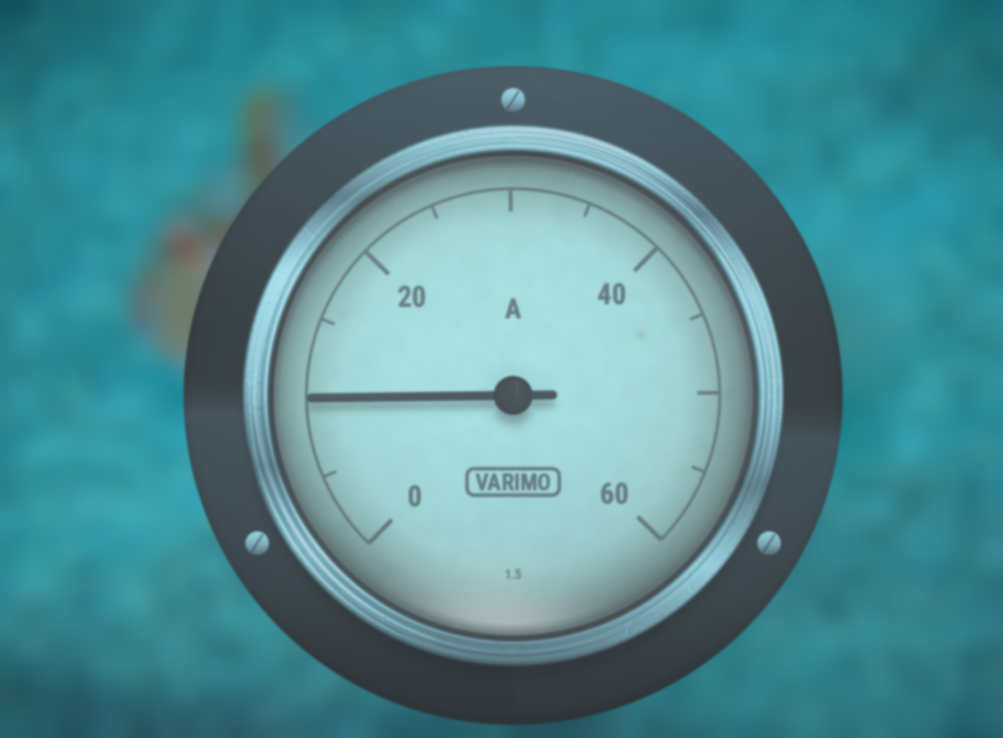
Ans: **10** A
